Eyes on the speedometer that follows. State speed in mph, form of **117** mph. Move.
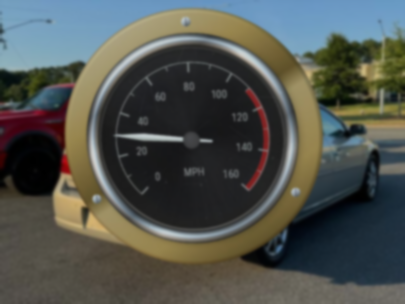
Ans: **30** mph
